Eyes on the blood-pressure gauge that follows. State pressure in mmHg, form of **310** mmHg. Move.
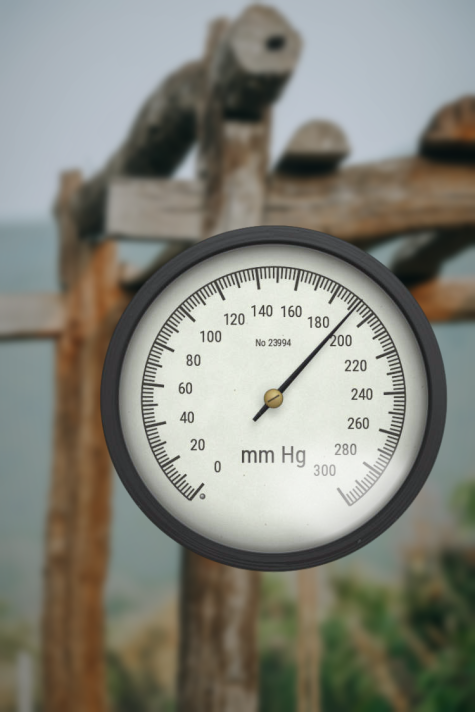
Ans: **192** mmHg
